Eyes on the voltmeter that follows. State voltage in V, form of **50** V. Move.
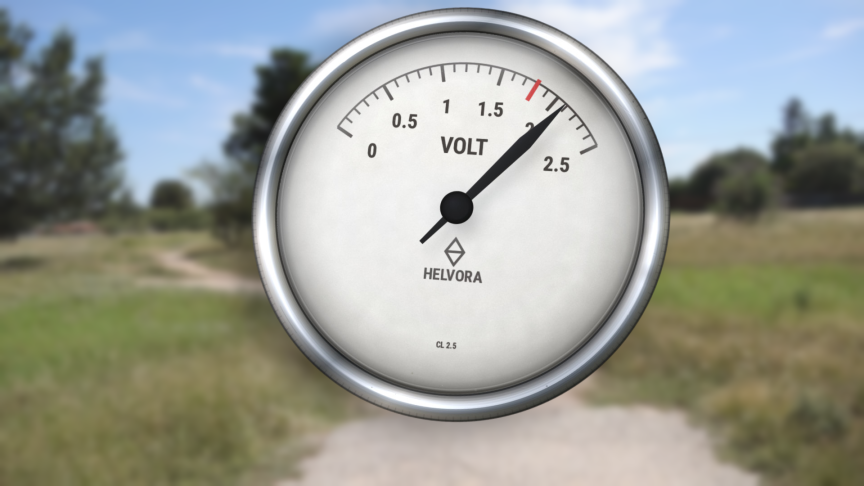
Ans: **2.1** V
